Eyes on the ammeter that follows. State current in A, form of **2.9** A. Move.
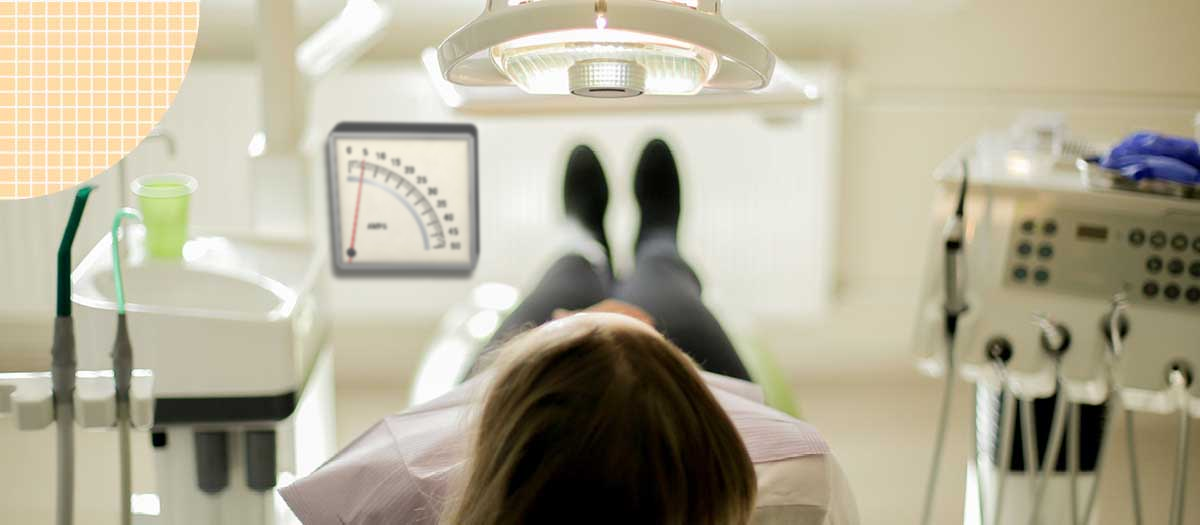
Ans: **5** A
